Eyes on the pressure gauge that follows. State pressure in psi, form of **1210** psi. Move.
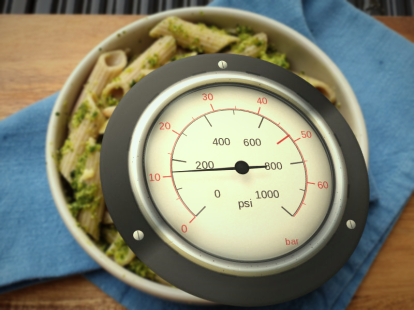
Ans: **150** psi
